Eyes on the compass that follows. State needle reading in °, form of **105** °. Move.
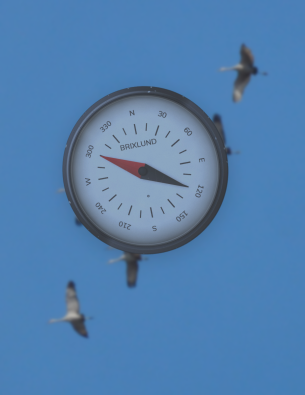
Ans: **300** °
